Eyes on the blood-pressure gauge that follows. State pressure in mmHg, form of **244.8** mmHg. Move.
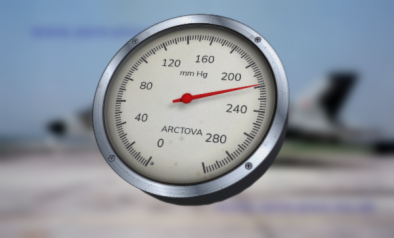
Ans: **220** mmHg
